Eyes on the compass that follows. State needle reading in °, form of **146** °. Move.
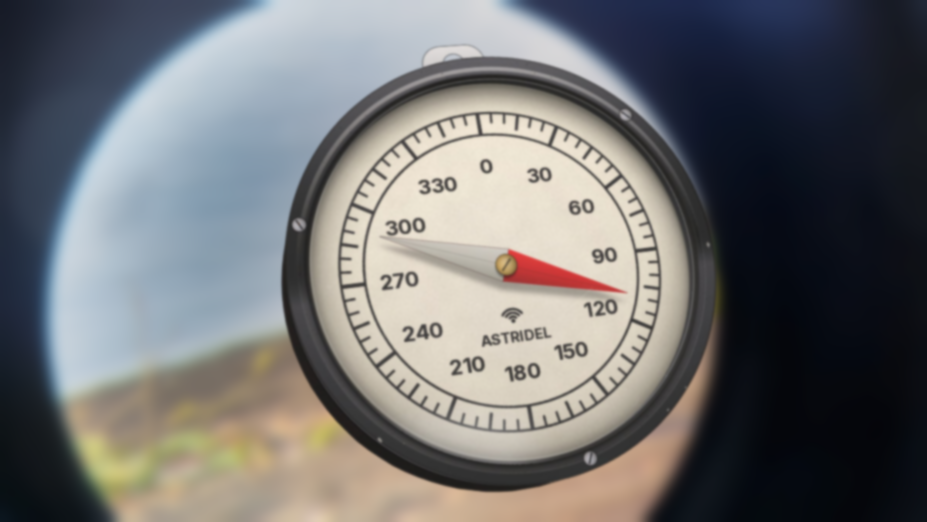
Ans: **110** °
